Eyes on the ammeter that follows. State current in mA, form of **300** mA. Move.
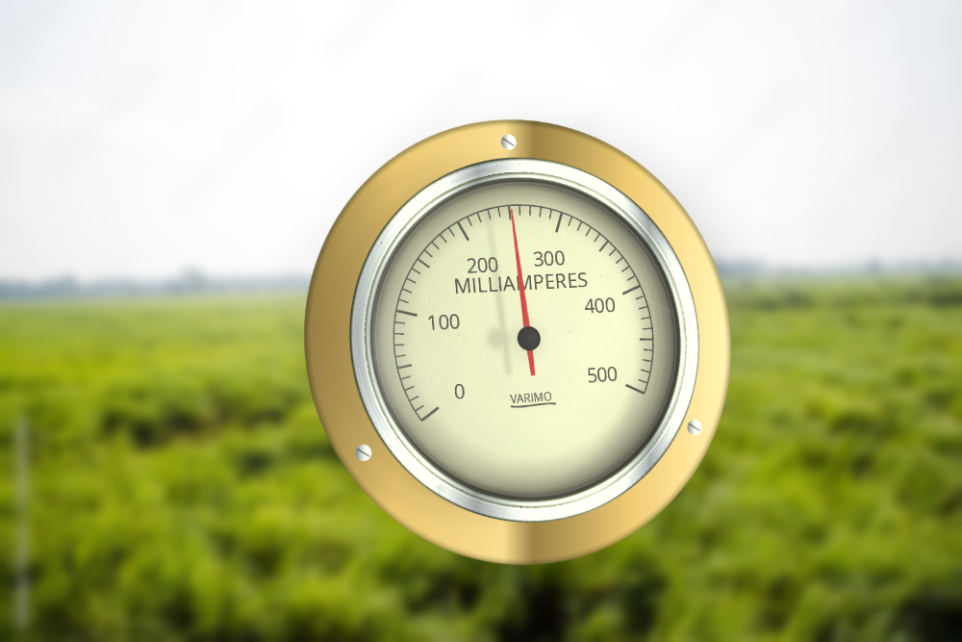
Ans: **250** mA
